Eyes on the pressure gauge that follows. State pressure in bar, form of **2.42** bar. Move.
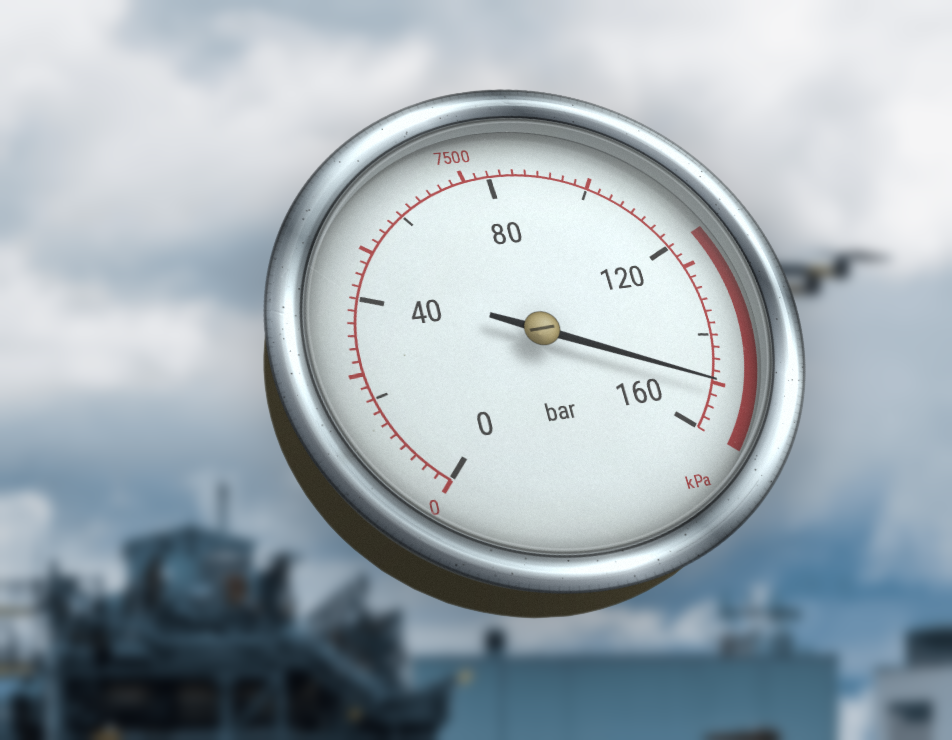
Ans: **150** bar
